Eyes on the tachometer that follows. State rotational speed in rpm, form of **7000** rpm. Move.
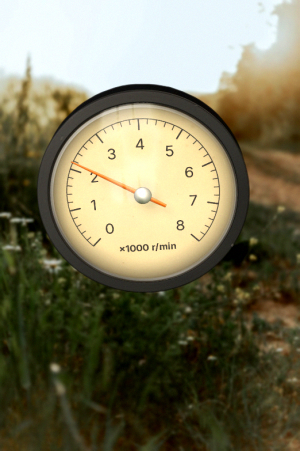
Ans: **2200** rpm
